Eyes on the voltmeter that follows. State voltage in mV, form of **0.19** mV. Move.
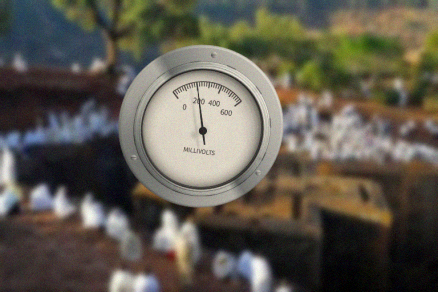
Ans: **200** mV
